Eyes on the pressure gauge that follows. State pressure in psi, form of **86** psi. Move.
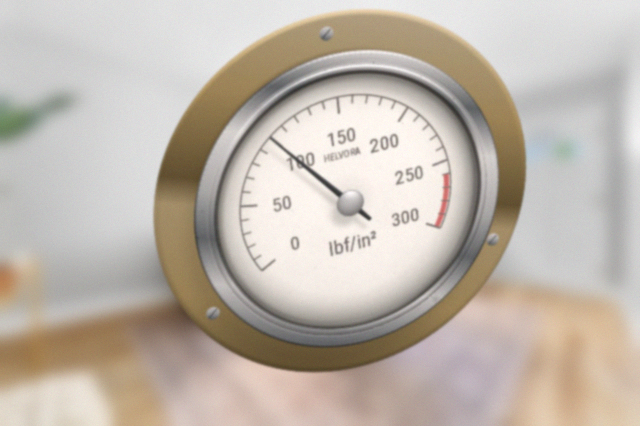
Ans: **100** psi
